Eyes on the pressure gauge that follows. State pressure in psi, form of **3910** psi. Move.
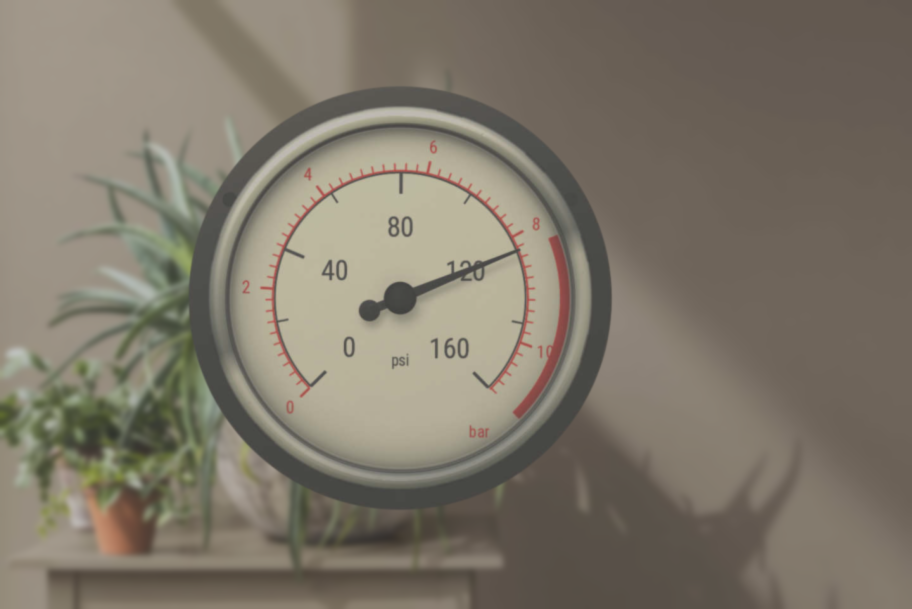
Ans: **120** psi
